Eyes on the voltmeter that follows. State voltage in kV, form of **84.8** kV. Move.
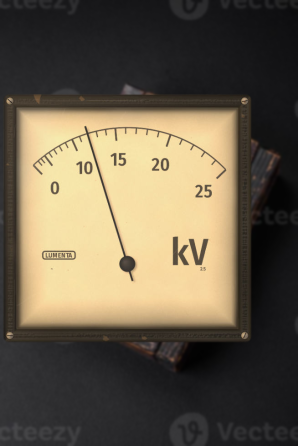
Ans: **12** kV
